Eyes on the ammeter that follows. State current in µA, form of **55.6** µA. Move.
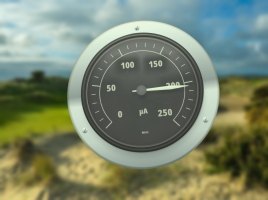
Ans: **205** µA
